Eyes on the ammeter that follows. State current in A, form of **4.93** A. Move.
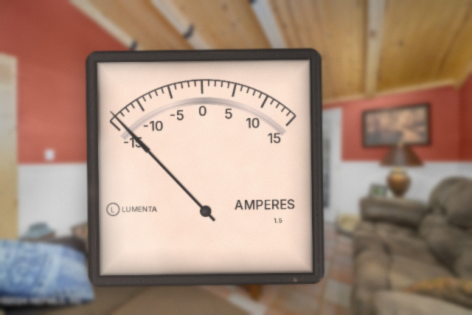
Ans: **-14** A
